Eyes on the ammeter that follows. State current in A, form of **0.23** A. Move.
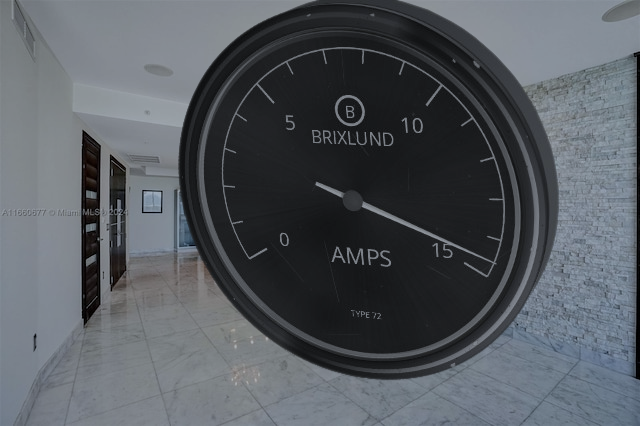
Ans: **14.5** A
